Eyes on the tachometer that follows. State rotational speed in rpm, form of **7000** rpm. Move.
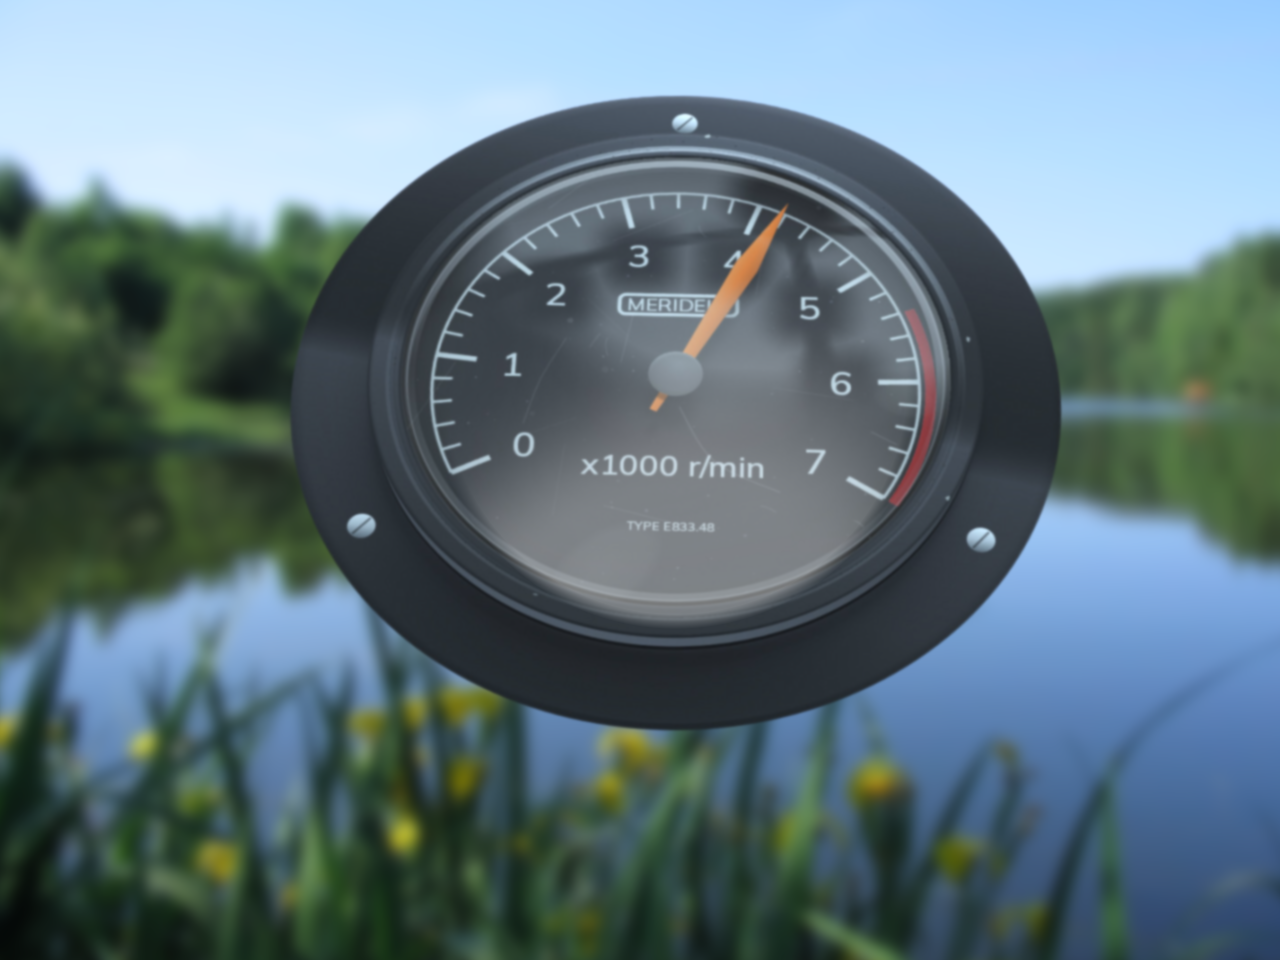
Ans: **4200** rpm
